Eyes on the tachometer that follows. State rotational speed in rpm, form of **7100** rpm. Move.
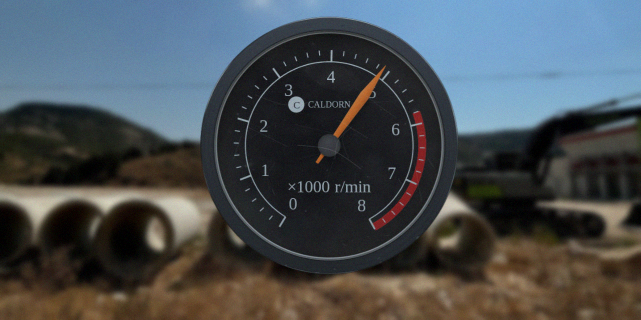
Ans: **4900** rpm
